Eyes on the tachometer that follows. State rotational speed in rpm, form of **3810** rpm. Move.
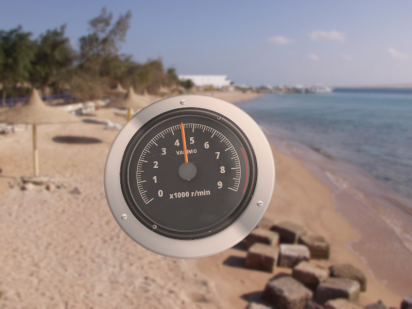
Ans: **4500** rpm
